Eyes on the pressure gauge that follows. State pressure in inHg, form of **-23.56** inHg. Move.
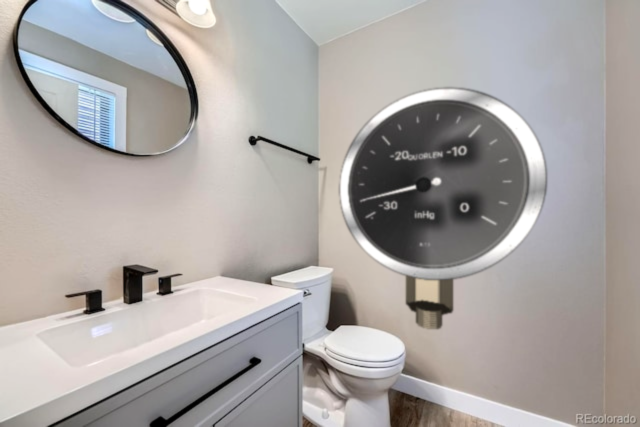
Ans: **-28** inHg
